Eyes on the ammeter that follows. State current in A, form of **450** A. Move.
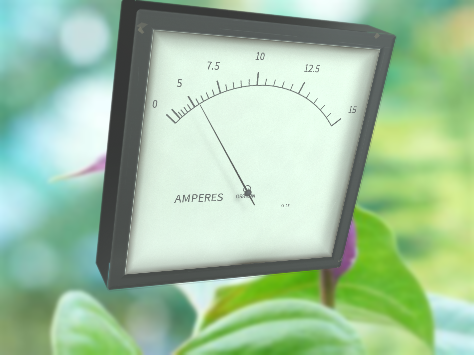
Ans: **5.5** A
